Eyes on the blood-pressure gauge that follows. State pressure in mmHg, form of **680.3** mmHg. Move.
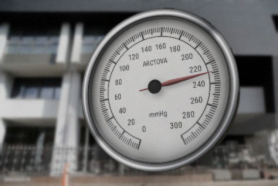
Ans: **230** mmHg
